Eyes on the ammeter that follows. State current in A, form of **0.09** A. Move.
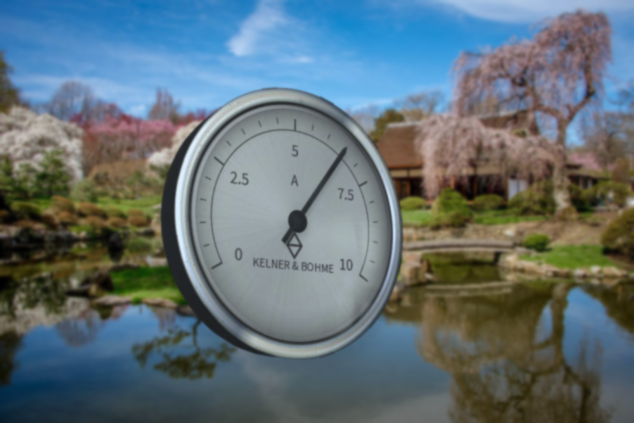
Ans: **6.5** A
